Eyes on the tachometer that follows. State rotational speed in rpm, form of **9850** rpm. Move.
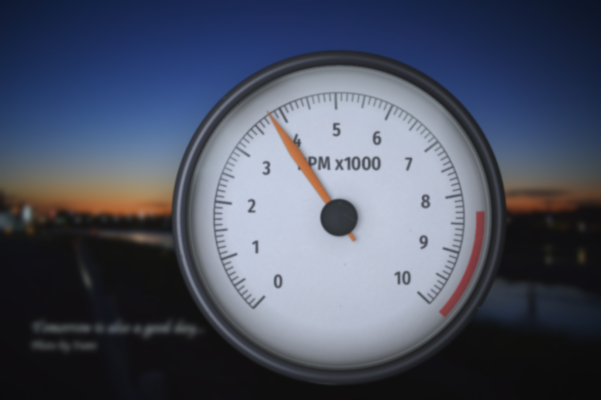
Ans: **3800** rpm
